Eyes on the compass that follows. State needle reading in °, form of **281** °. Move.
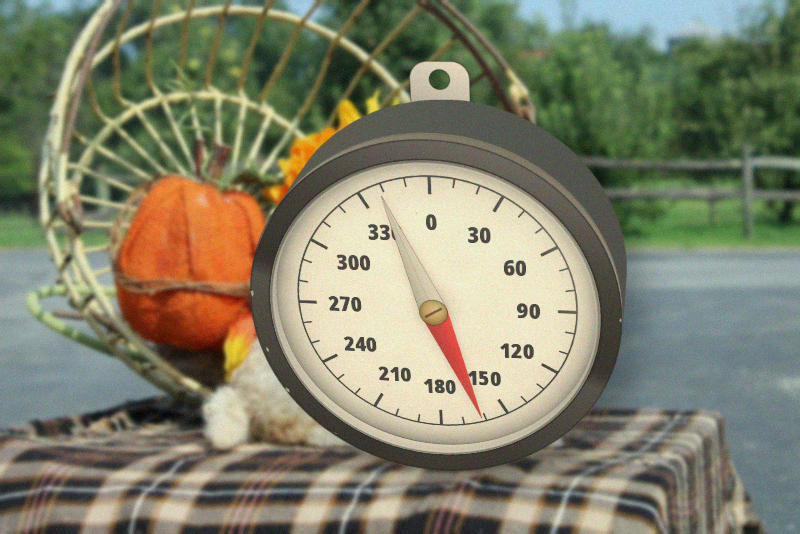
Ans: **160** °
